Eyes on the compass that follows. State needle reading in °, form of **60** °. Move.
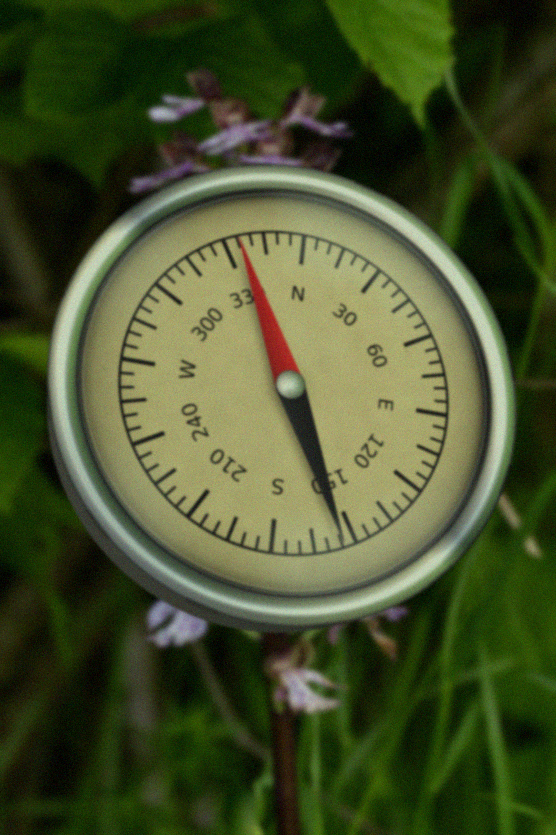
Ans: **335** °
